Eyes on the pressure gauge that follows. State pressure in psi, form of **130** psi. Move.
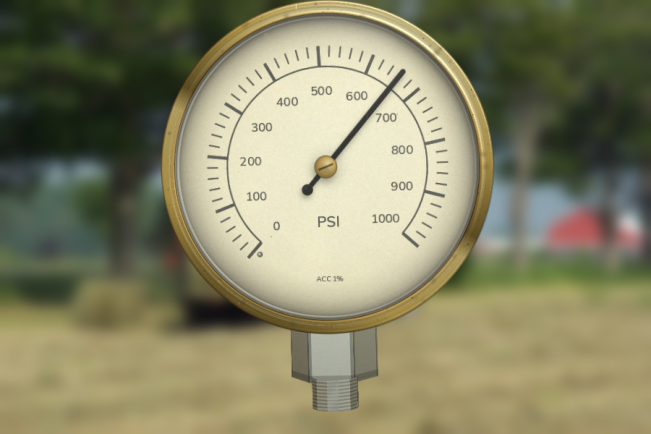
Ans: **660** psi
